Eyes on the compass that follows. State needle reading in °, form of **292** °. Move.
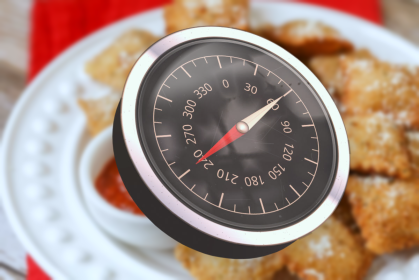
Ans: **240** °
